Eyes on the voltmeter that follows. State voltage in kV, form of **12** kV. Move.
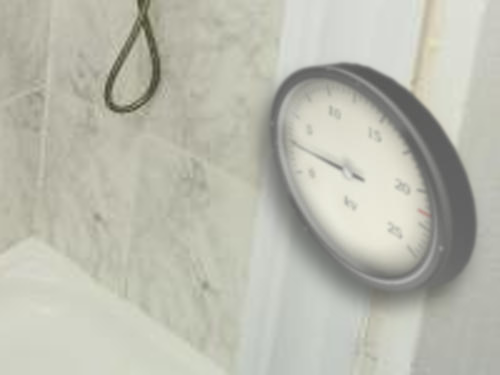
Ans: **2.5** kV
